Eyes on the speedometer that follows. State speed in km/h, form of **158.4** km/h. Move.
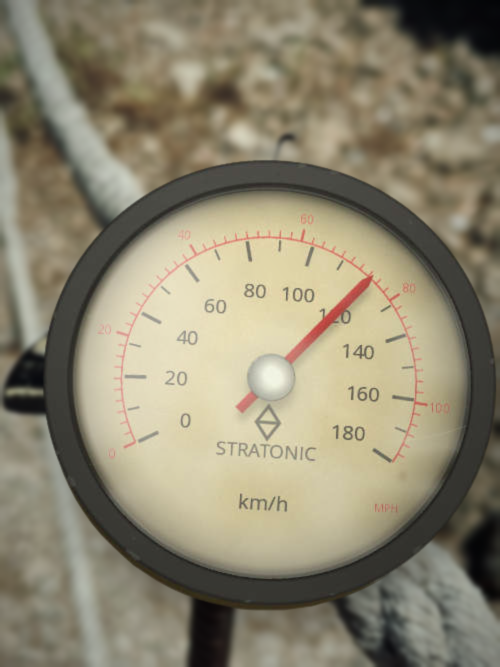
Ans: **120** km/h
